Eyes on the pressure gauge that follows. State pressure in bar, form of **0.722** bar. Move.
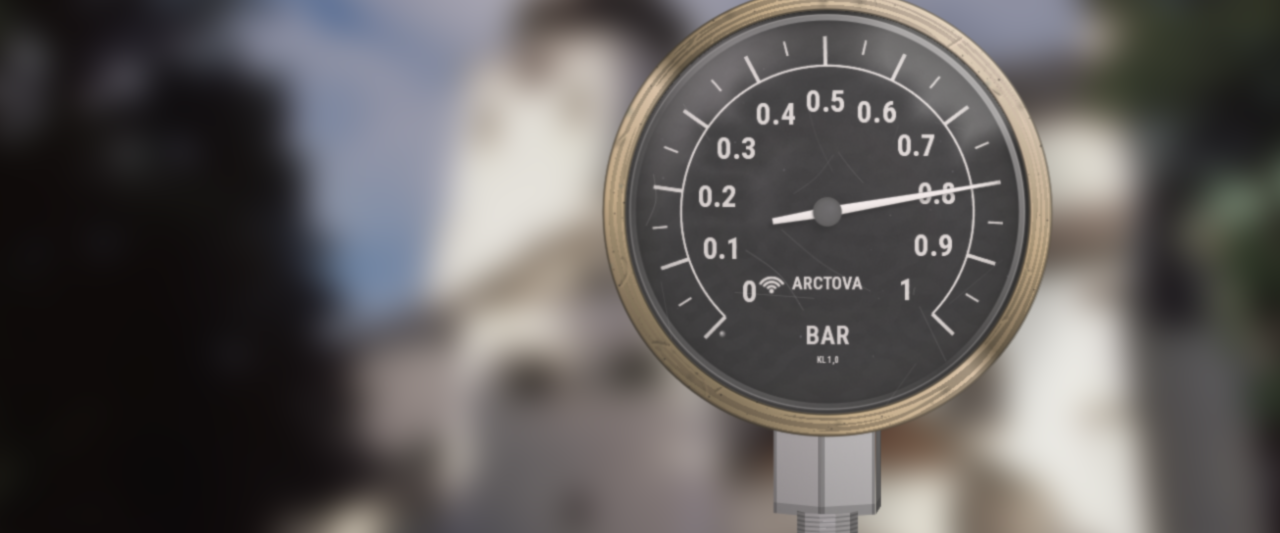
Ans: **0.8** bar
